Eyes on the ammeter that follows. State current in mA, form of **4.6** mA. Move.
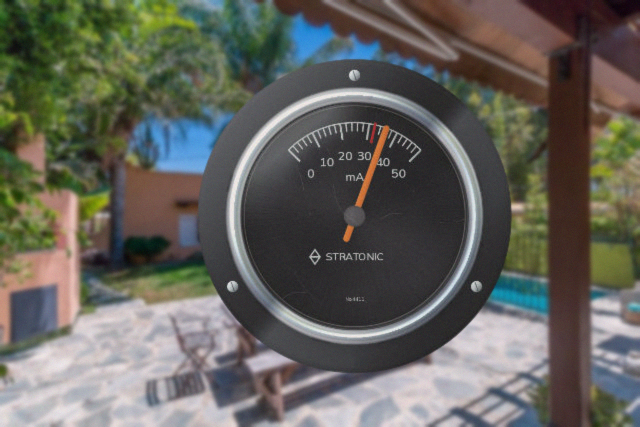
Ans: **36** mA
